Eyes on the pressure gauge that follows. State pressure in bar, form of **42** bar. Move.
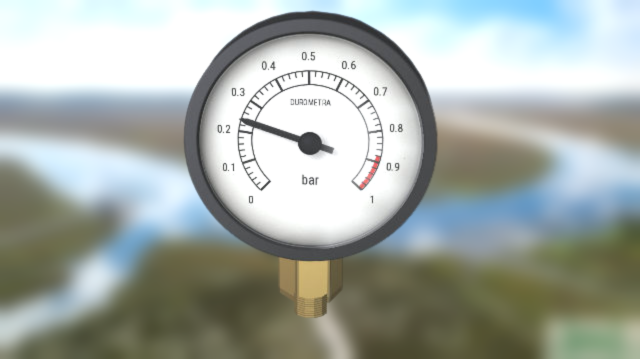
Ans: **0.24** bar
